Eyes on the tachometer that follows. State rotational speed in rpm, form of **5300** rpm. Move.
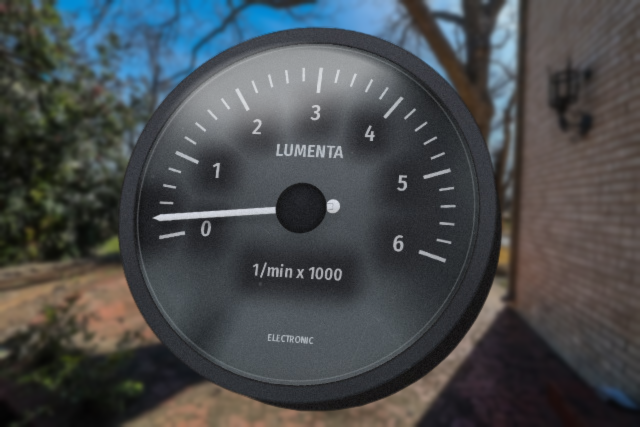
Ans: **200** rpm
